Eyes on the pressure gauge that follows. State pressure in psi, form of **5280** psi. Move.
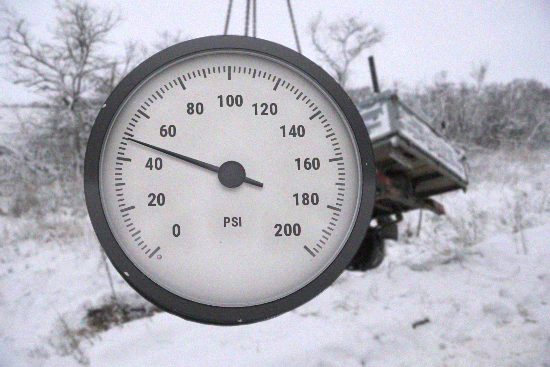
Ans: **48** psi
